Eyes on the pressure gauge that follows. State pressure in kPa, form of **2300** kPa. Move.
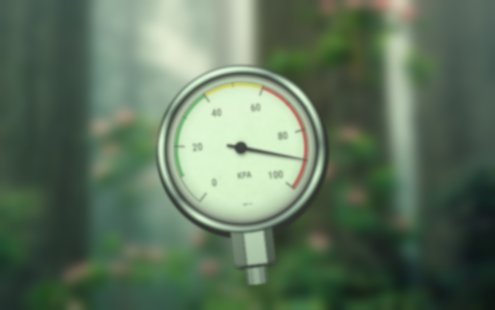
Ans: **90** kPa
